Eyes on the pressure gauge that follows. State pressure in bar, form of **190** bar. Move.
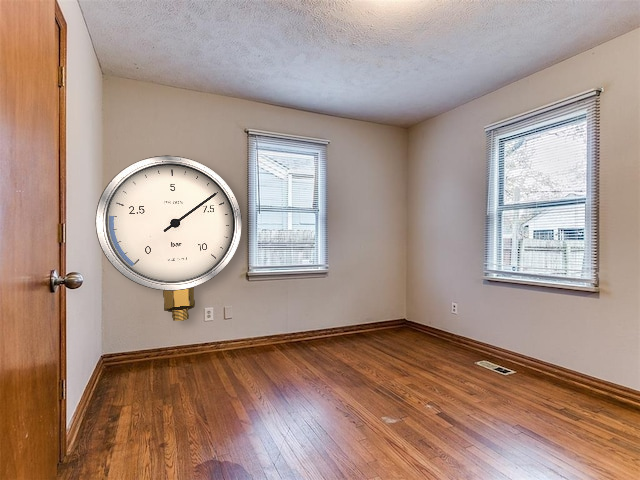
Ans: **7** bar
